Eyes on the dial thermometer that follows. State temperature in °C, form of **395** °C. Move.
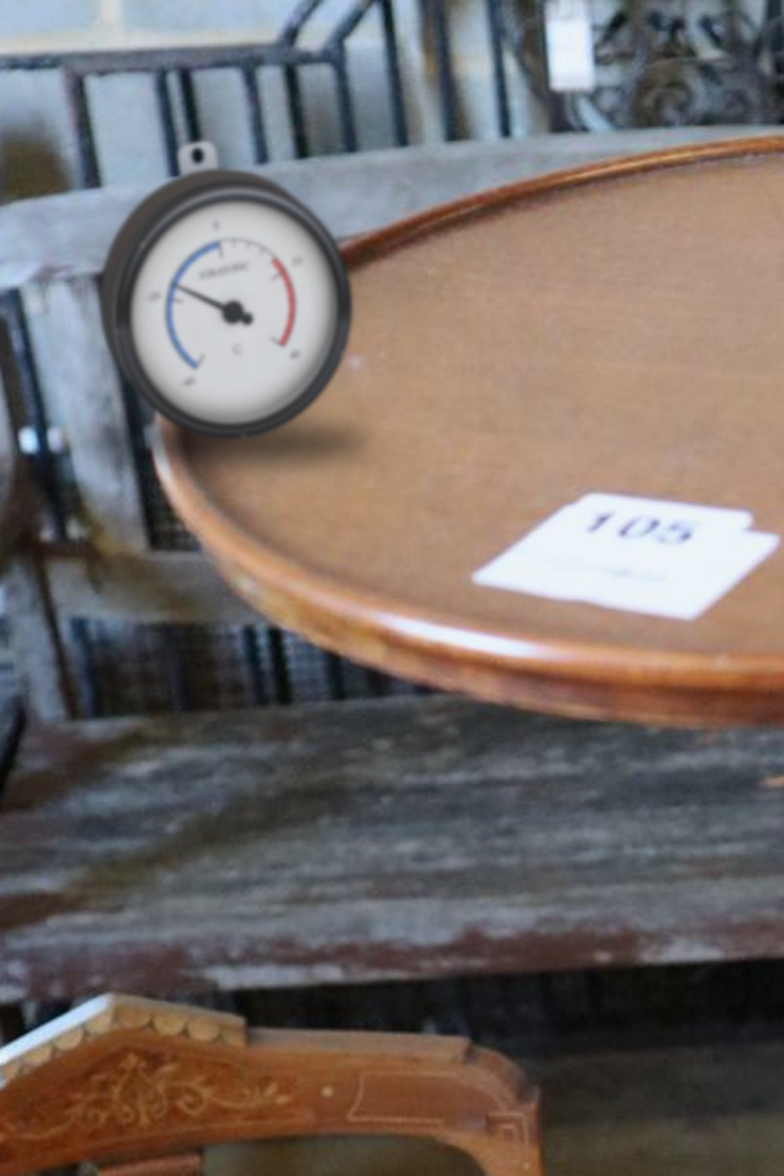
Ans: **-16** °C
